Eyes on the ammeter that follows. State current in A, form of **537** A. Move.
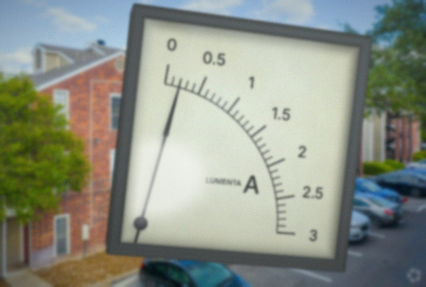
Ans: **0.2** A
